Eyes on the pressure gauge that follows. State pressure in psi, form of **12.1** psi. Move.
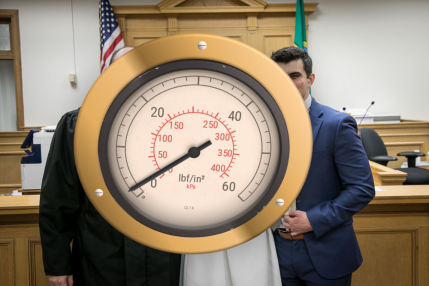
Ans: **2** psi
